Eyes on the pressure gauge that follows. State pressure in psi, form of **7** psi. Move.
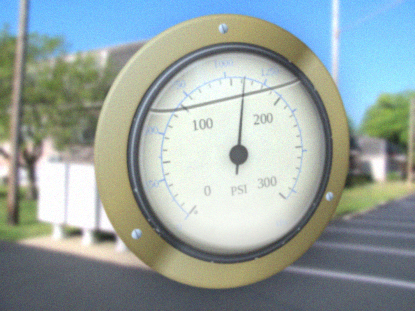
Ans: **160** psi
